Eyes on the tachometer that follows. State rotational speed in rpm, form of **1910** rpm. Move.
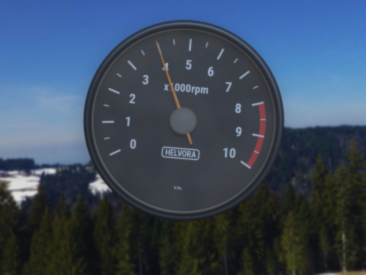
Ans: **4000** rpm
